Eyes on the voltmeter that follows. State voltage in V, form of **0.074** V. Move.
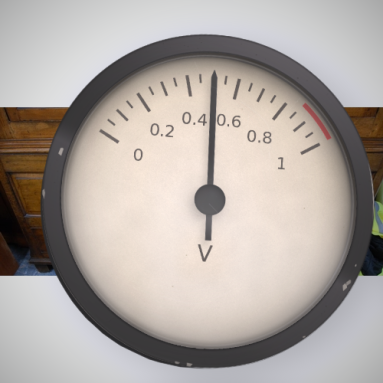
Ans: **0.5** V
